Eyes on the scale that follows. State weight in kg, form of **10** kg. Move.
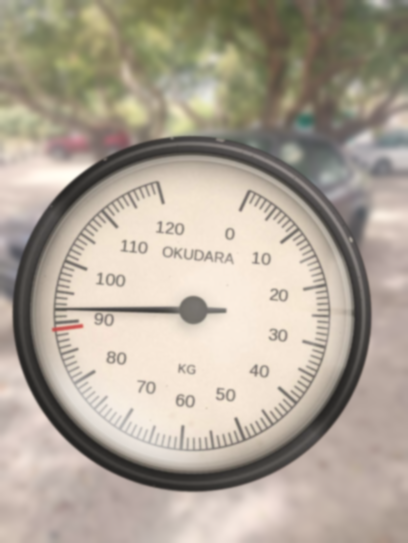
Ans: **92** kg
